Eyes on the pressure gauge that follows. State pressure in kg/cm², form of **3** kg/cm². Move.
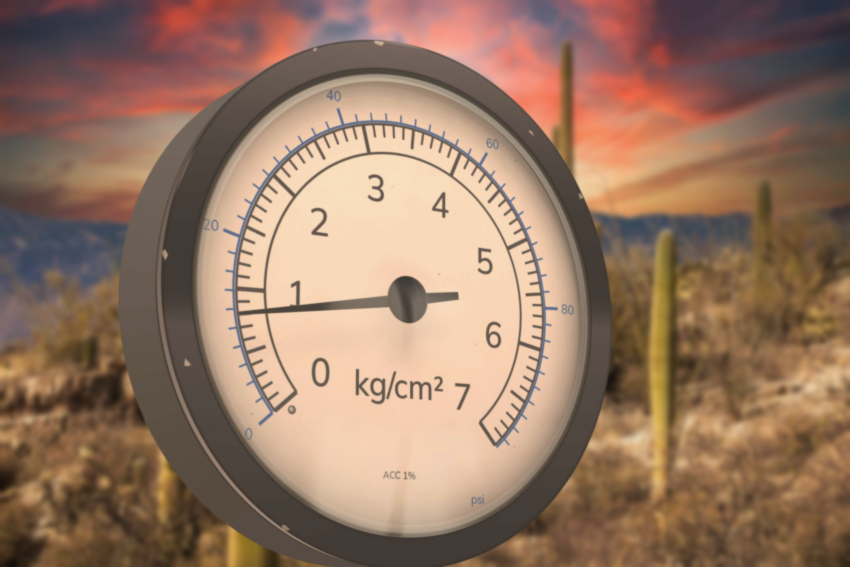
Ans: **0.8** kg/cm²
